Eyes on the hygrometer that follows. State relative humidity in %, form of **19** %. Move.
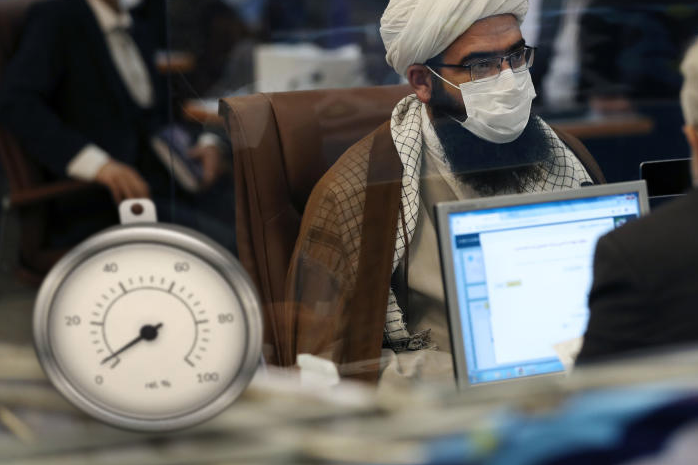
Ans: **4** %
